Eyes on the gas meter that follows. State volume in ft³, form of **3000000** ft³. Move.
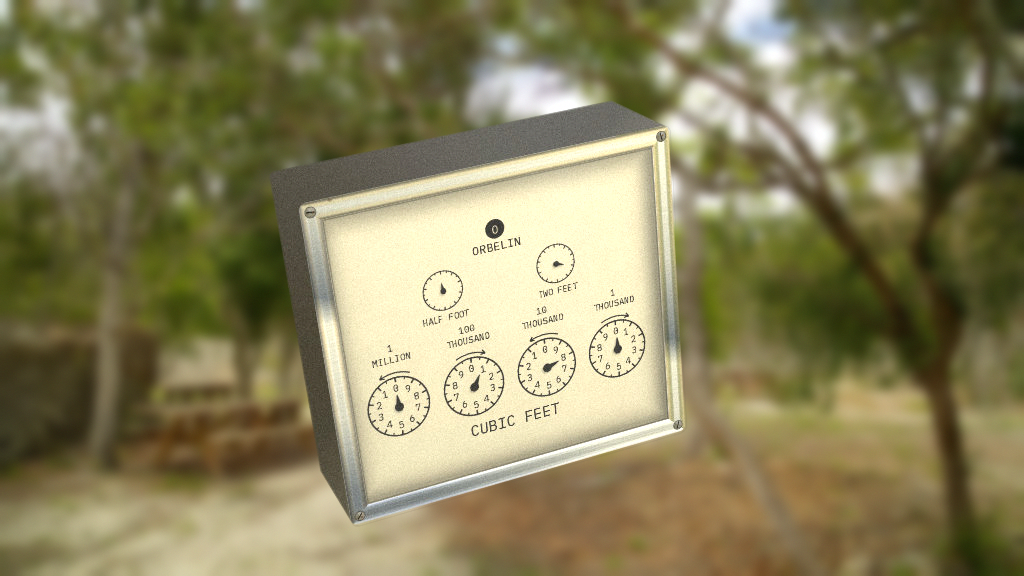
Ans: **8000** ft³
